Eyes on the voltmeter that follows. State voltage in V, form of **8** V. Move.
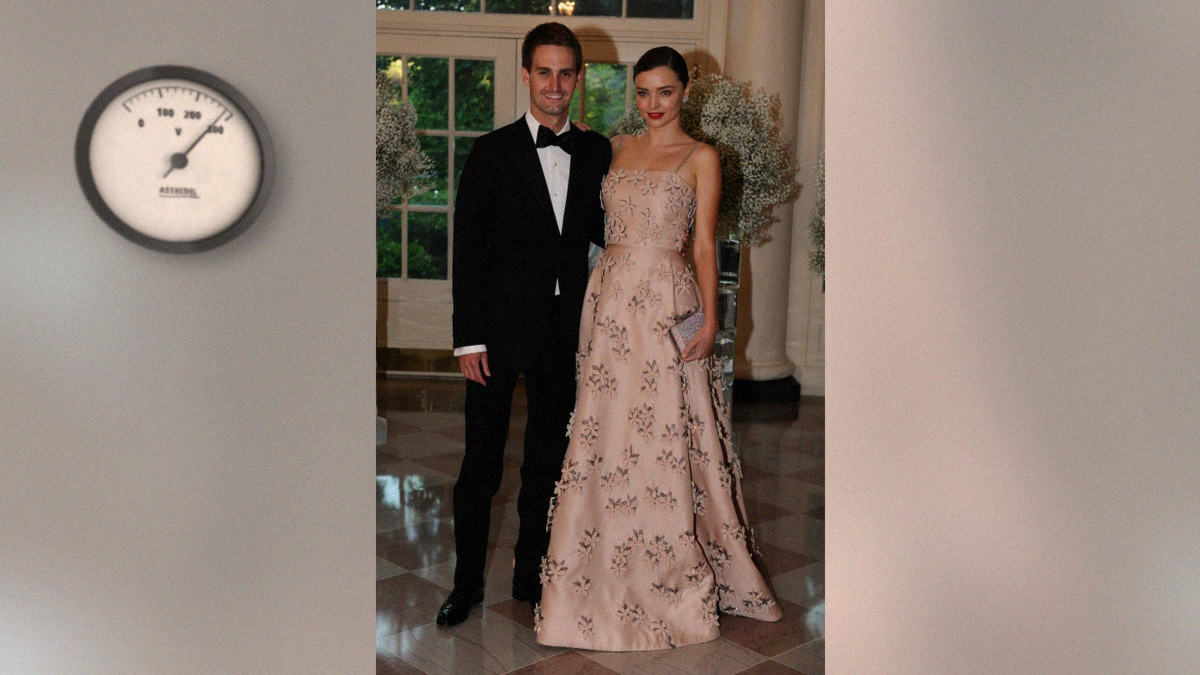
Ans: **280** V
